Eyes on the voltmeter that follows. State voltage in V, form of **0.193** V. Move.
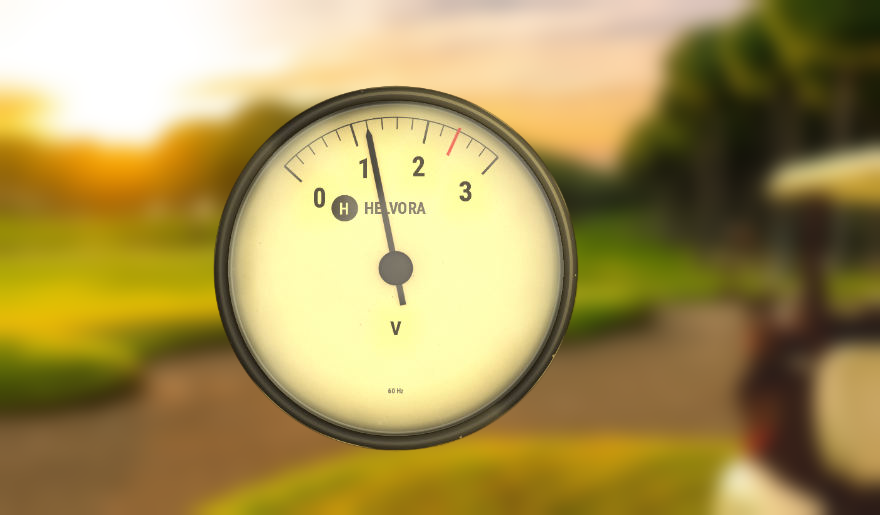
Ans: **1.2** V
